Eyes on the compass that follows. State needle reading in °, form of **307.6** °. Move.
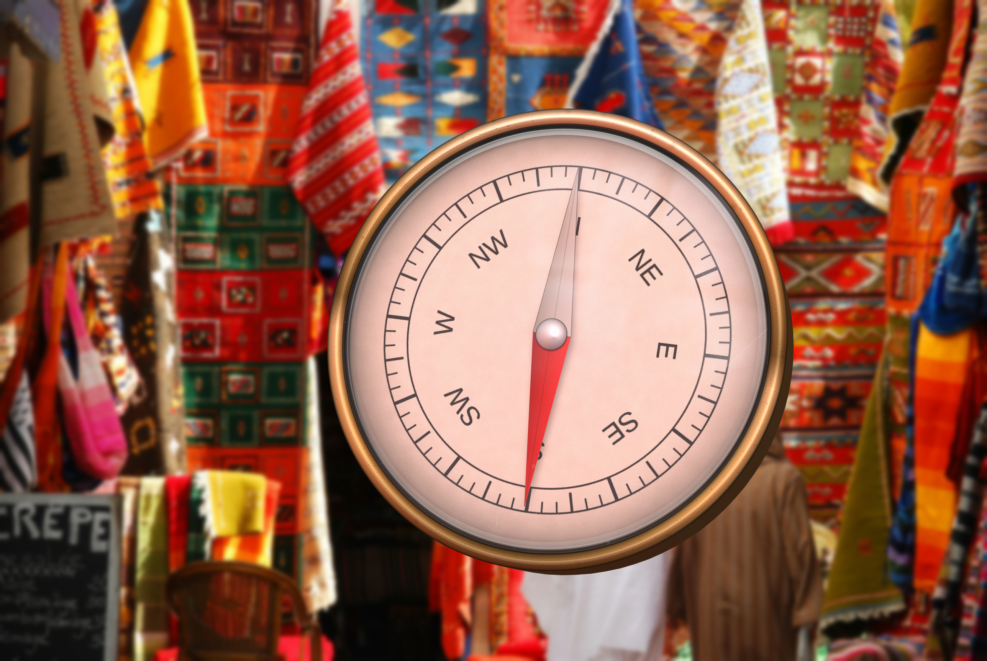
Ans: **180** °
